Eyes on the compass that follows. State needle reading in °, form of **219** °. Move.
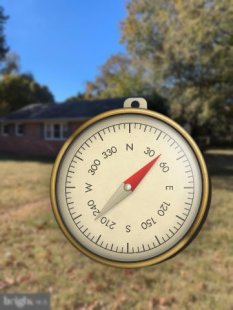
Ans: **45** °
